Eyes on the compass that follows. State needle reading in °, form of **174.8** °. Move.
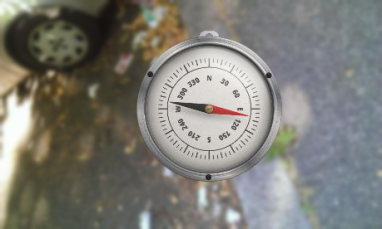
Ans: **100** °
